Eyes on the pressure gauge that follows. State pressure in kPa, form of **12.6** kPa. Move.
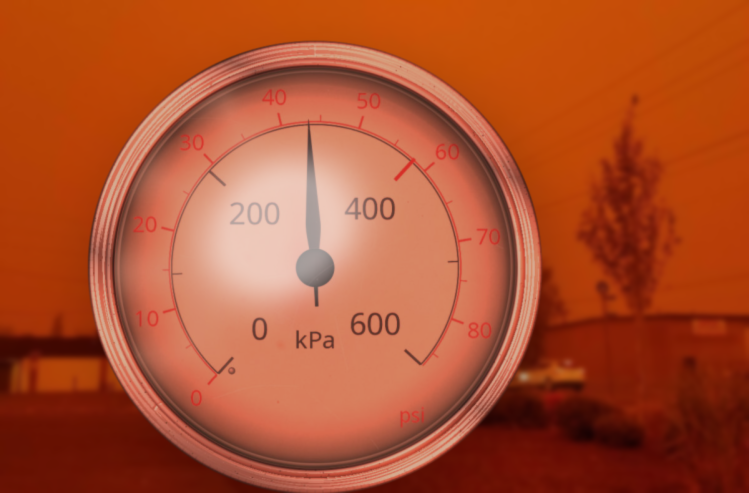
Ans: **300** kPa
